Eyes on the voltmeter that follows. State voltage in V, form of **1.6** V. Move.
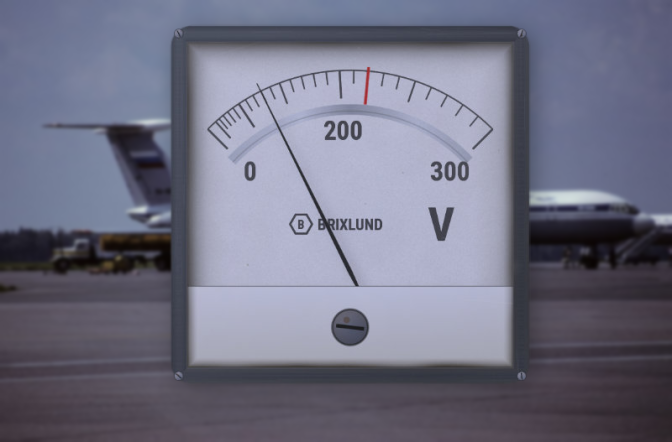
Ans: **130** V
